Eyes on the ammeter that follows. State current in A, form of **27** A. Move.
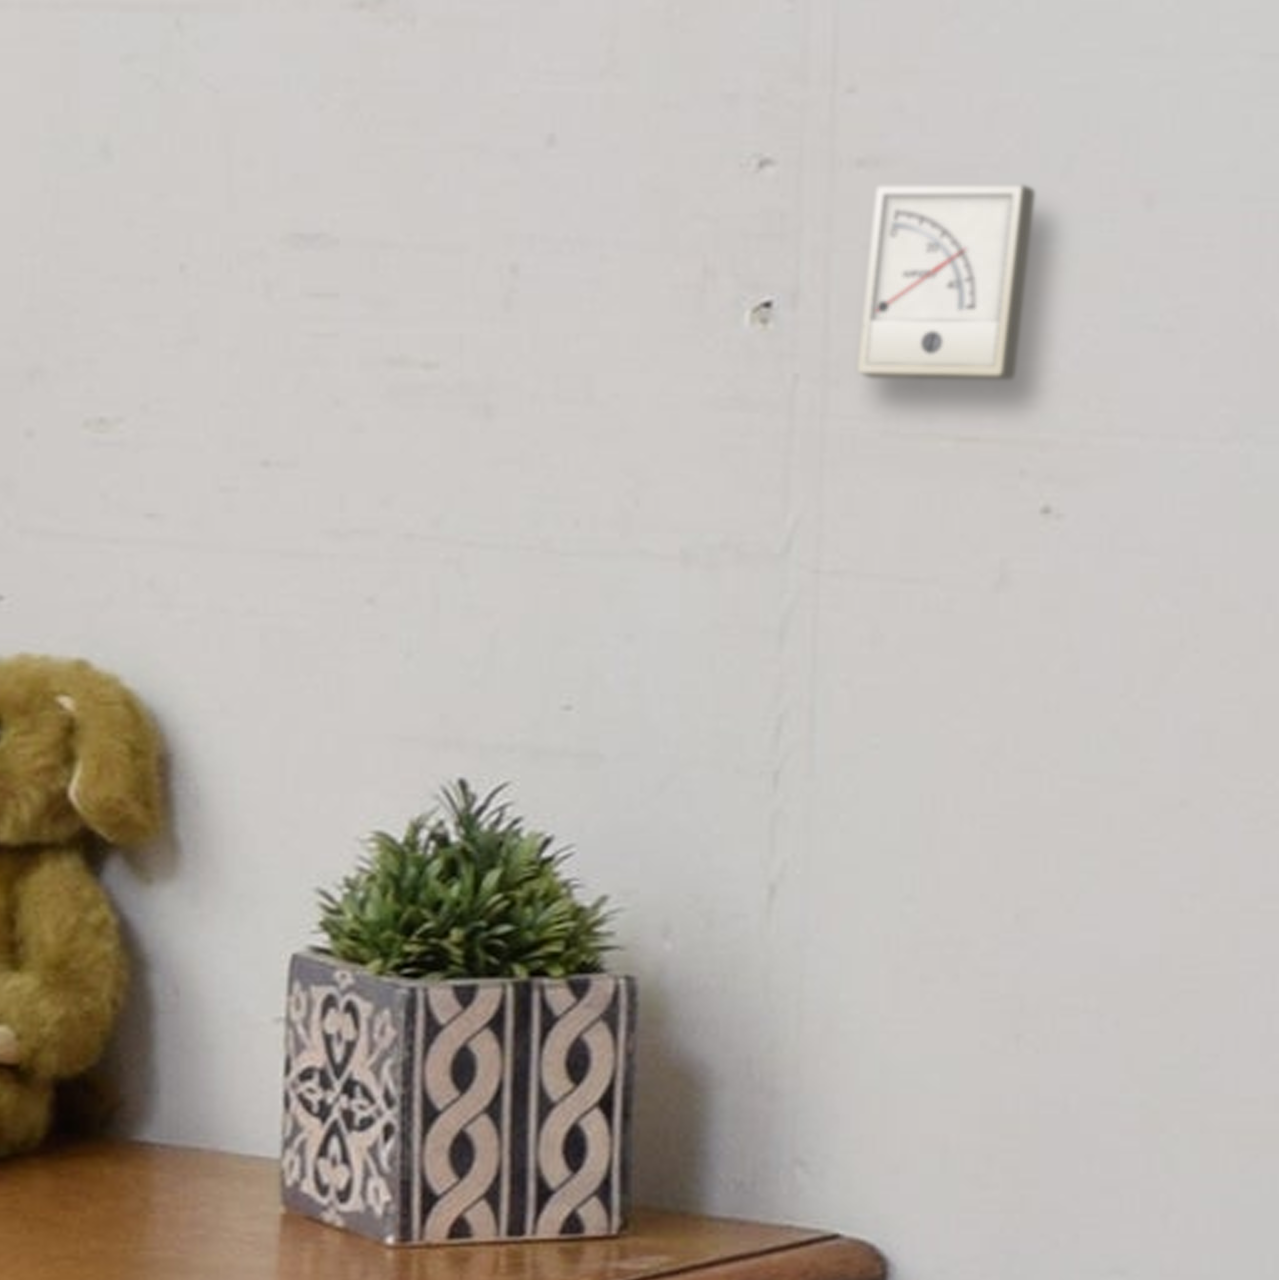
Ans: **30** A
